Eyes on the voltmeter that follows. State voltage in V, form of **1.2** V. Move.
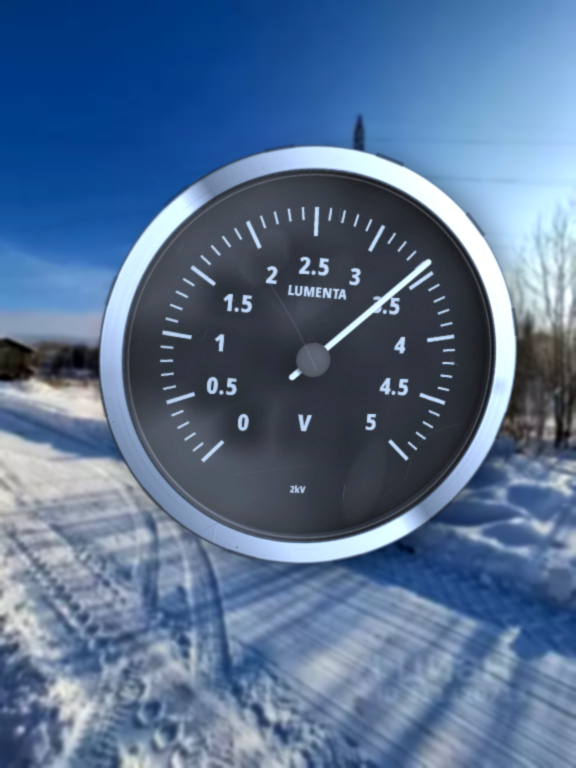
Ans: **3.4** V
